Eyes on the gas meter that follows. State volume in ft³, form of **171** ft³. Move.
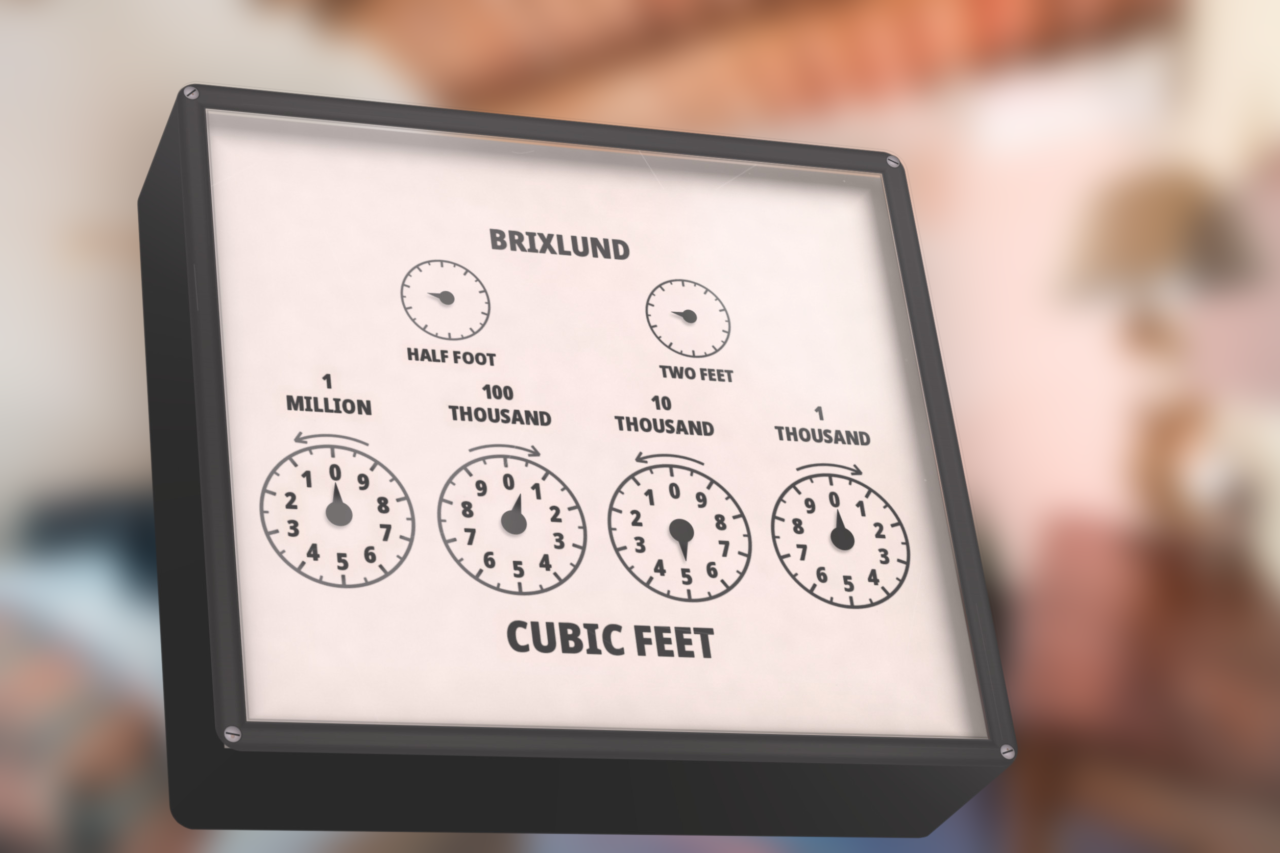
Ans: **5000** ft³
